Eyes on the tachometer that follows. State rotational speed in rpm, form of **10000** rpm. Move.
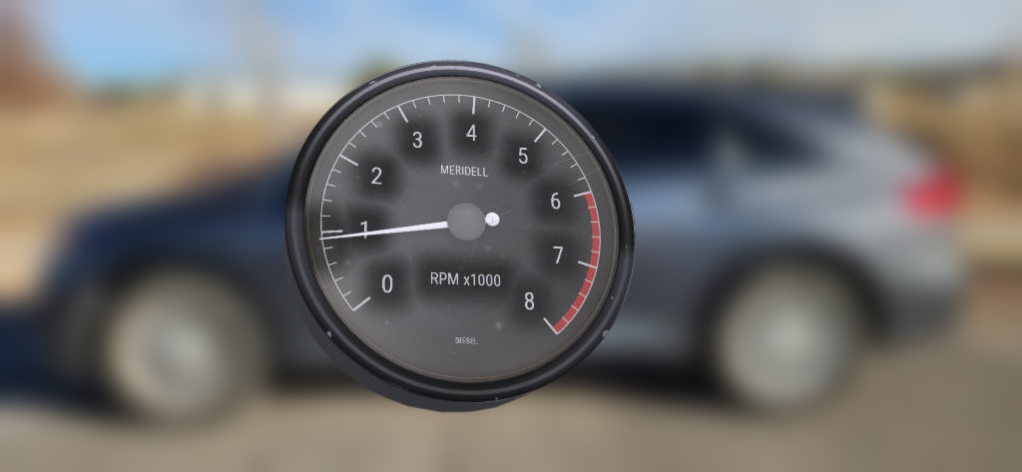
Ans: **900** rpm
